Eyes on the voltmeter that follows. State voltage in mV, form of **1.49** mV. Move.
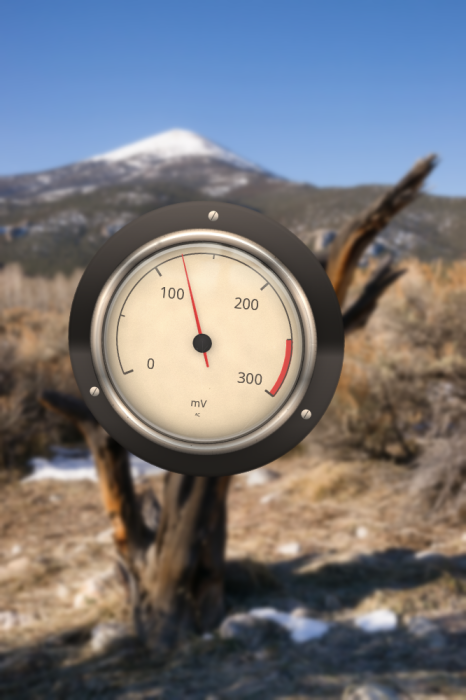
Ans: **125** mV
